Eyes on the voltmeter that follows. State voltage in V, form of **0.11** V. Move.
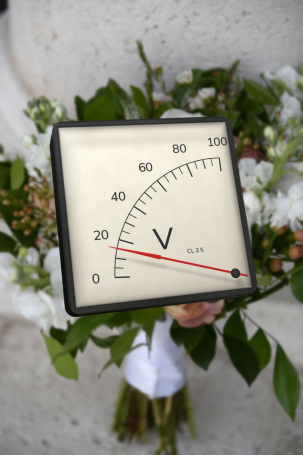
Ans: **15** V
